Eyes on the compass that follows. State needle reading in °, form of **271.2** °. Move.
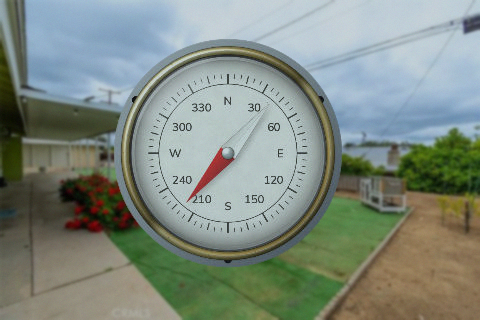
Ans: **220** °
